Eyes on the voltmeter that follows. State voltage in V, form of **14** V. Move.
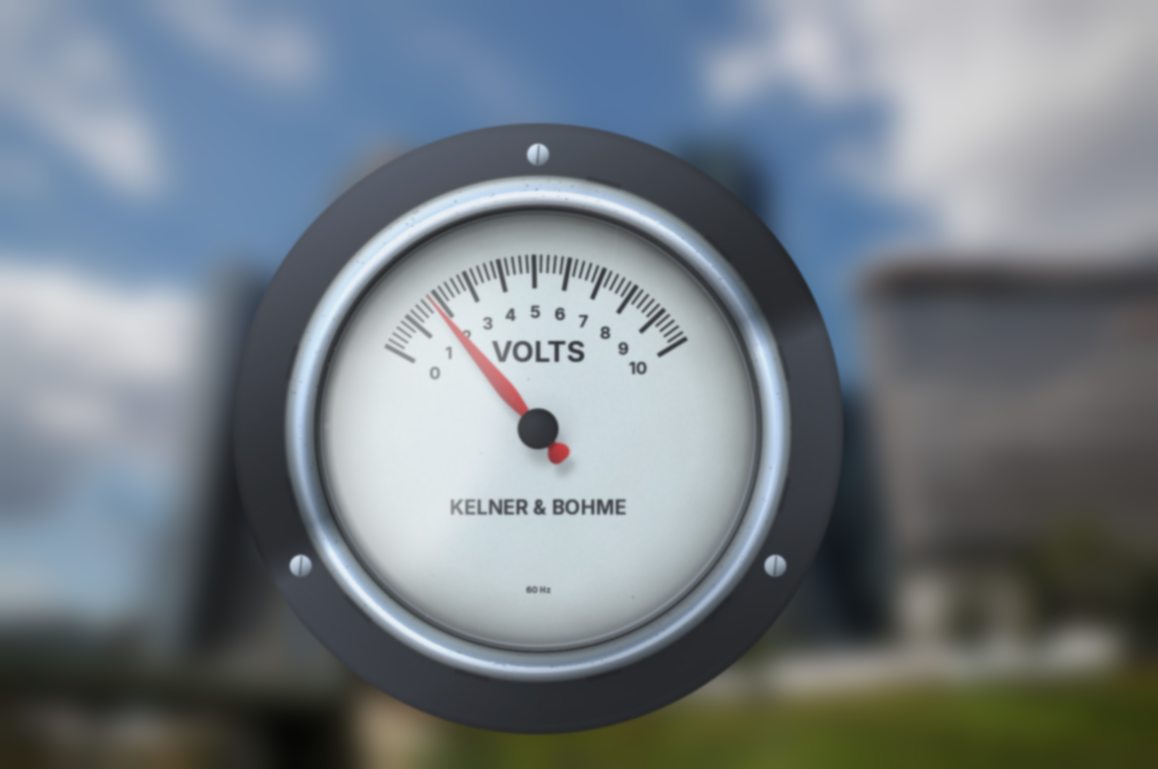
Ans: **1.8** V
